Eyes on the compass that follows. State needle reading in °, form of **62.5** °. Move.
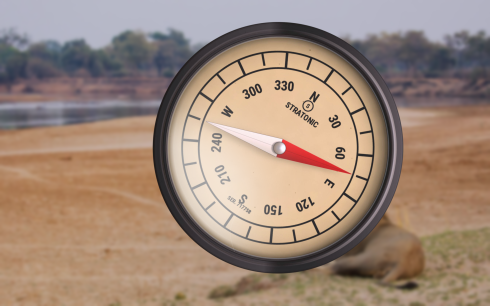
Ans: **75** °
